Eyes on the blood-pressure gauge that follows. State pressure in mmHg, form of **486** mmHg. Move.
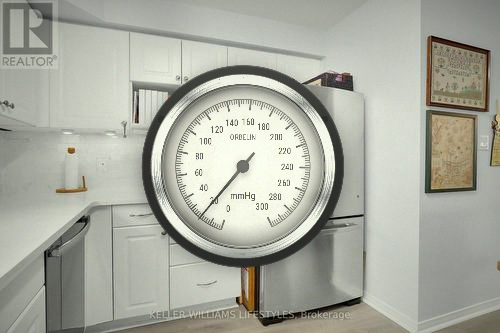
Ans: **20** mmHg
